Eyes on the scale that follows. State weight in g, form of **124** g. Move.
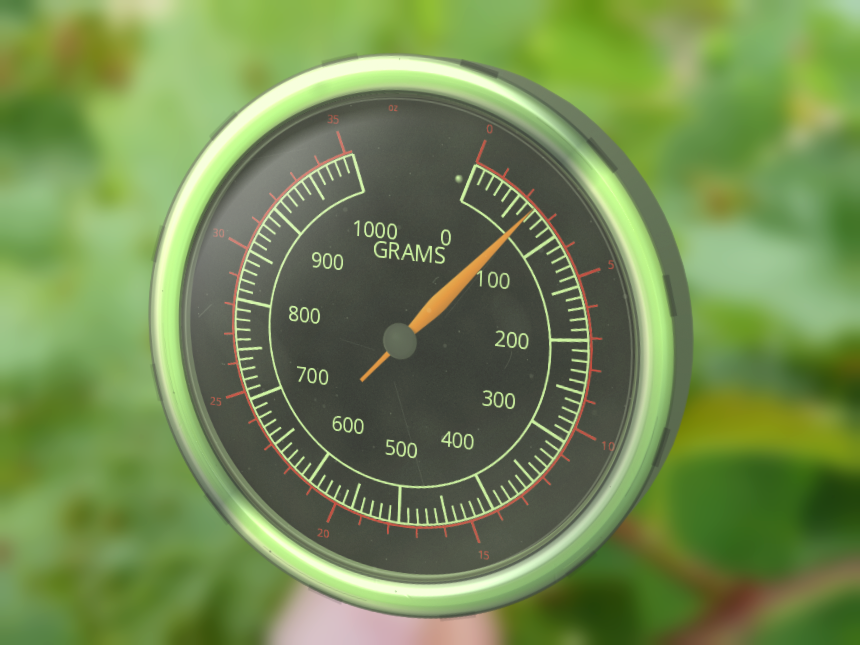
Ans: **70** g
